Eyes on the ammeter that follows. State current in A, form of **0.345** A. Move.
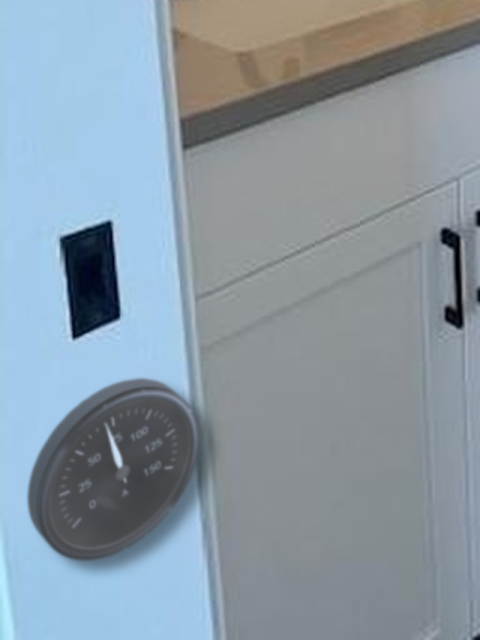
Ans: **70** A
